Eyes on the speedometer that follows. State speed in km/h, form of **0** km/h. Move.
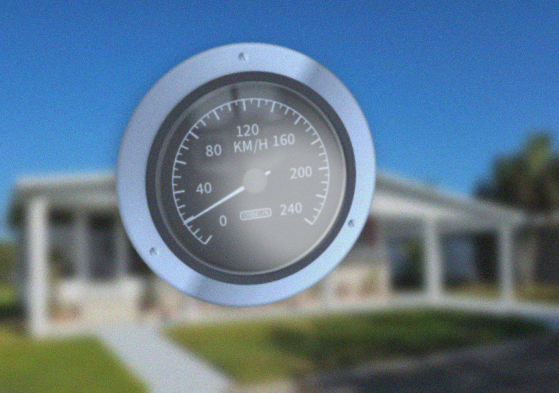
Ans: **20** km/h
